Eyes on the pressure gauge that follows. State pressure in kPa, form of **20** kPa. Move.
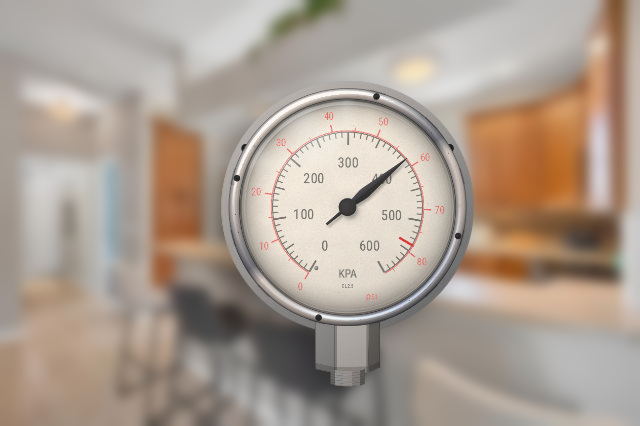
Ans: **400** kPa
